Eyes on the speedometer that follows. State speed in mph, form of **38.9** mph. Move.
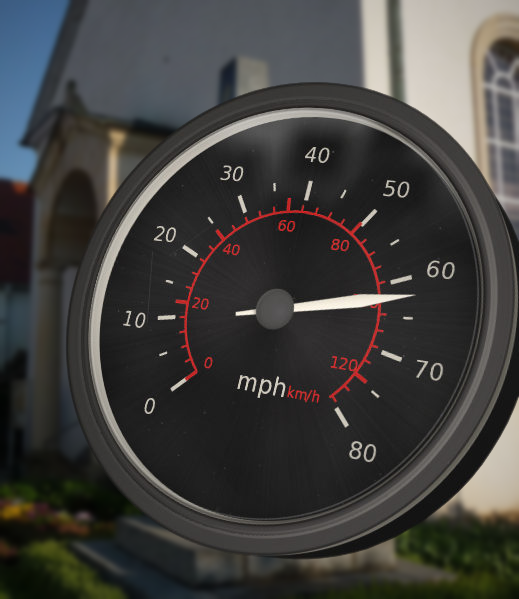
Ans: **62.5** mph
